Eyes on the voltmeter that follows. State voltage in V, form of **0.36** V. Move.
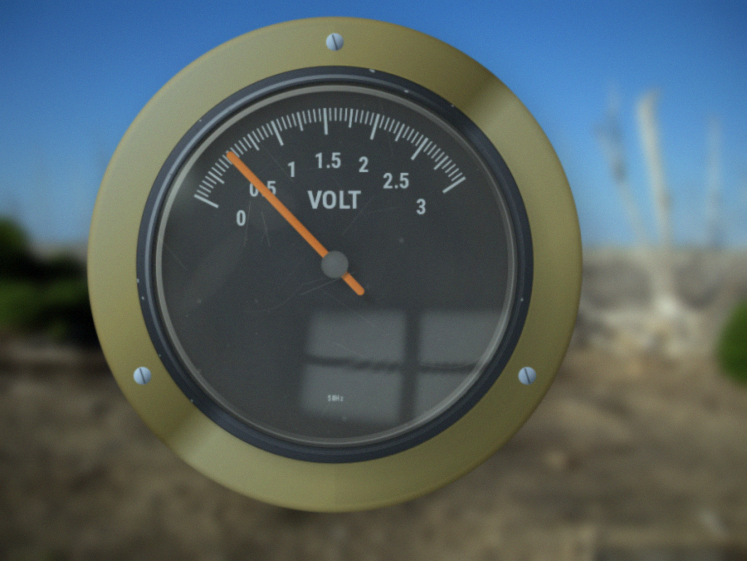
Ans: **0.5** V
